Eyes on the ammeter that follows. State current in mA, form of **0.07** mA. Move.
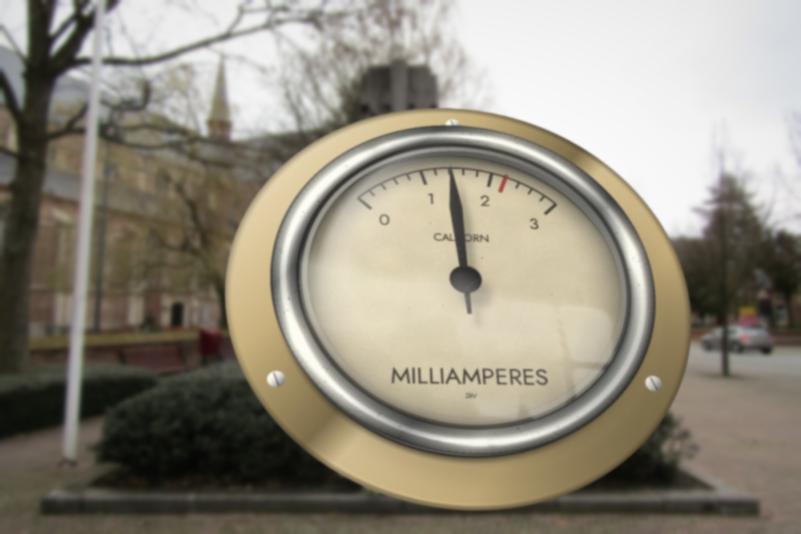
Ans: **1.4** mA
